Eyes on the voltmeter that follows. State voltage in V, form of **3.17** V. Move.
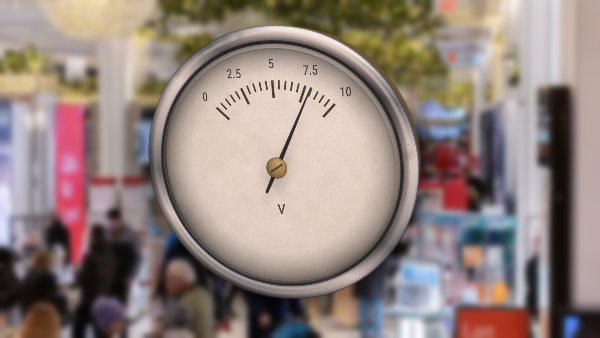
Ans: **8** V
